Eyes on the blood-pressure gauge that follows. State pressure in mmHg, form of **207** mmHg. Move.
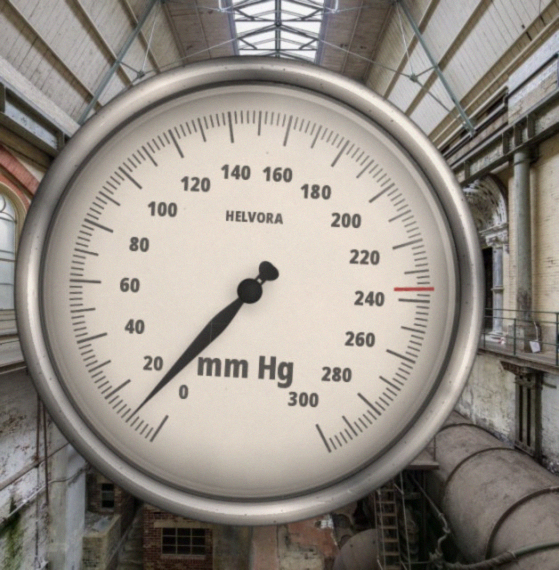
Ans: **10** mmHg
